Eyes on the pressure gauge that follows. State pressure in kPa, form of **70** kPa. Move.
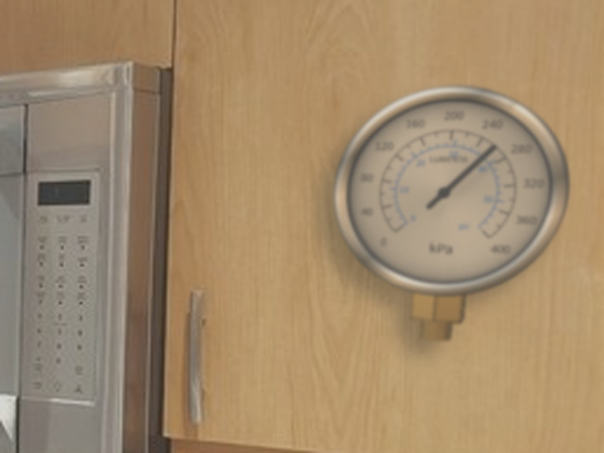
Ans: **260** kPa
